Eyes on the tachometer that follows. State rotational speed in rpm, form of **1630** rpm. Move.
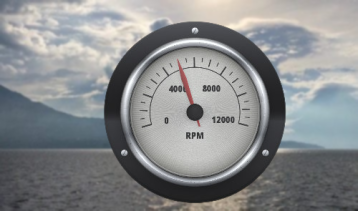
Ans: **5000** rpm
